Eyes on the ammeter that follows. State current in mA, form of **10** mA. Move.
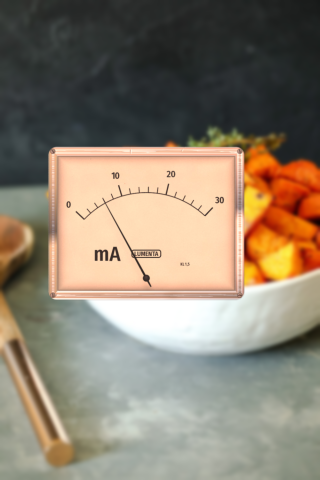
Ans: **6** mA
